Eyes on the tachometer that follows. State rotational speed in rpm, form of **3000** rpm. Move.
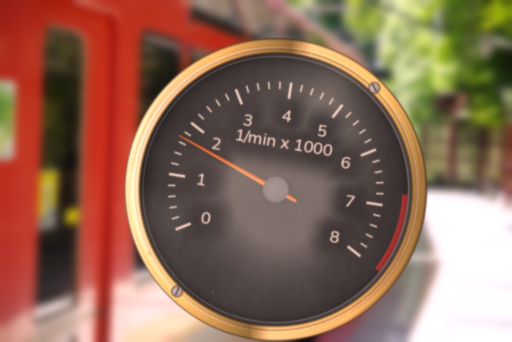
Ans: **1700** rpm
